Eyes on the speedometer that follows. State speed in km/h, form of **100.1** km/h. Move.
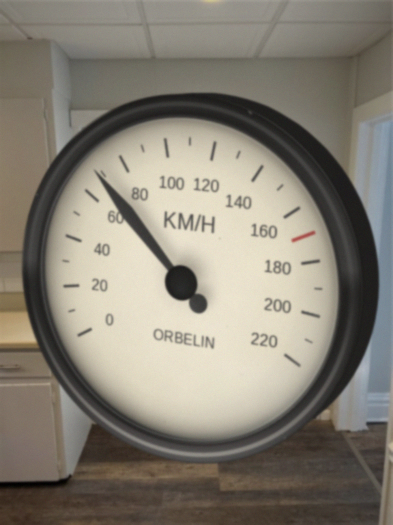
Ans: **70** km/h
